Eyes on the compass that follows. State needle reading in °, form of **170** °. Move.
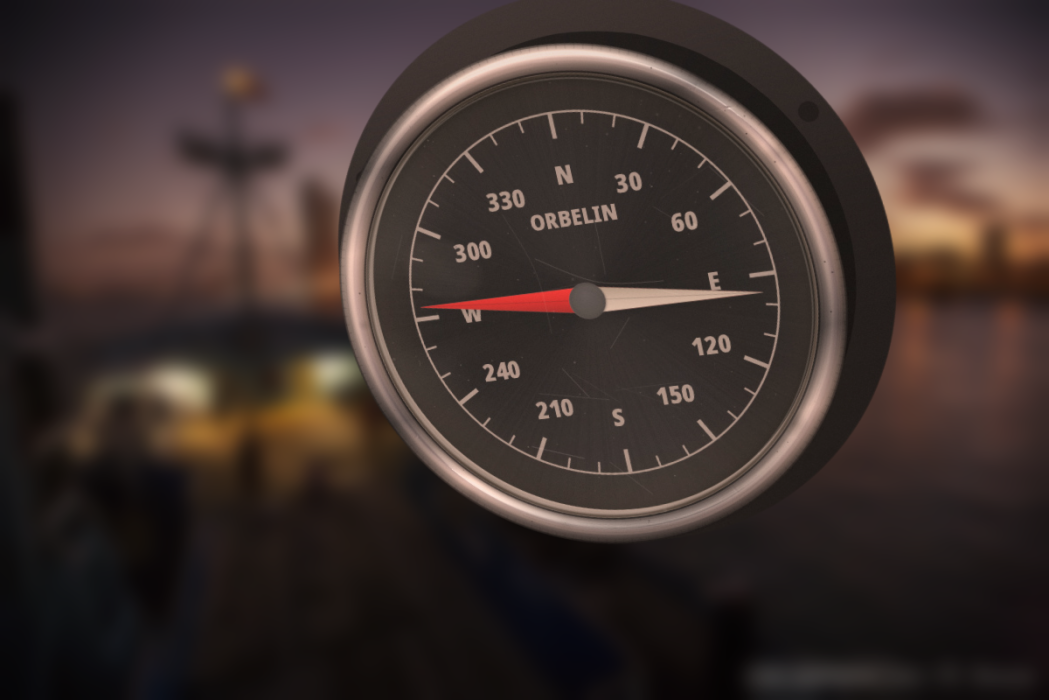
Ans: **275** °
